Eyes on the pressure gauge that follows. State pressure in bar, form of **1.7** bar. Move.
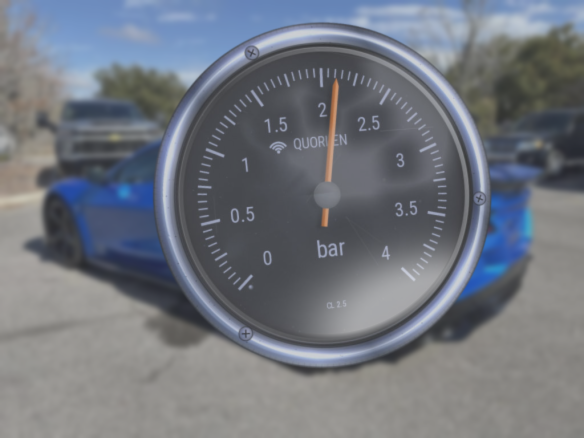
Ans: **2.1** bar
